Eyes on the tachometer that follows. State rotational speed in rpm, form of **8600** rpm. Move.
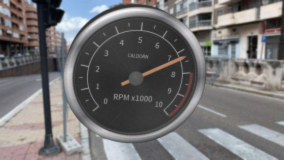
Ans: **7250** rpm
